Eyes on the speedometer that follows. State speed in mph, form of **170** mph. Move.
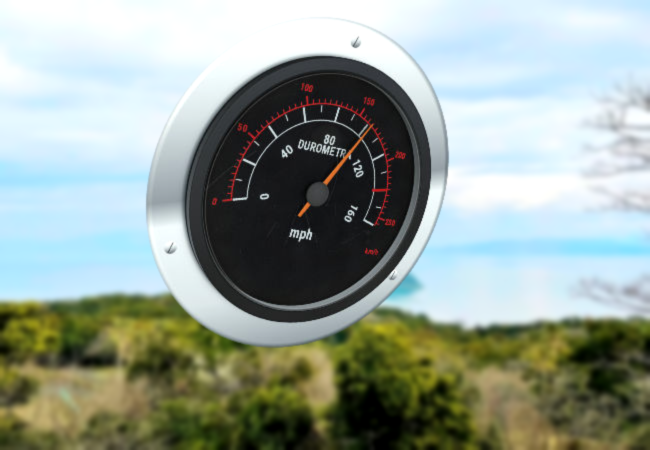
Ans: **100** mph
